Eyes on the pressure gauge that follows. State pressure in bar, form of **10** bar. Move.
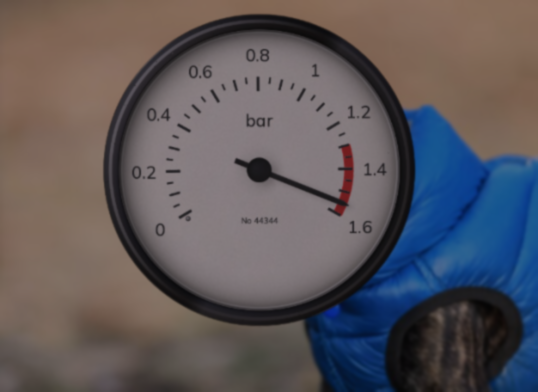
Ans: **1.55** bar
